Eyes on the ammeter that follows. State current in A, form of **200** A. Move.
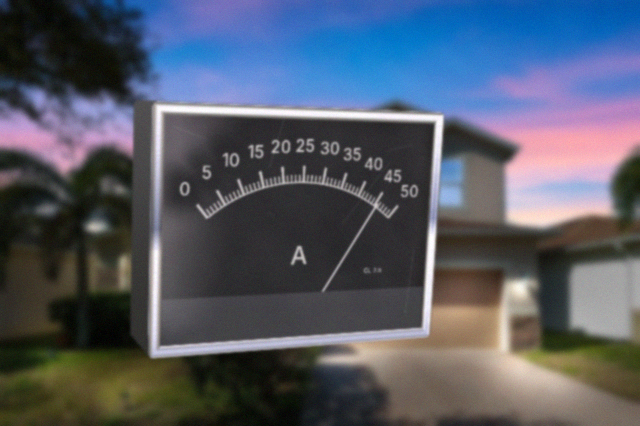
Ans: **45** A
